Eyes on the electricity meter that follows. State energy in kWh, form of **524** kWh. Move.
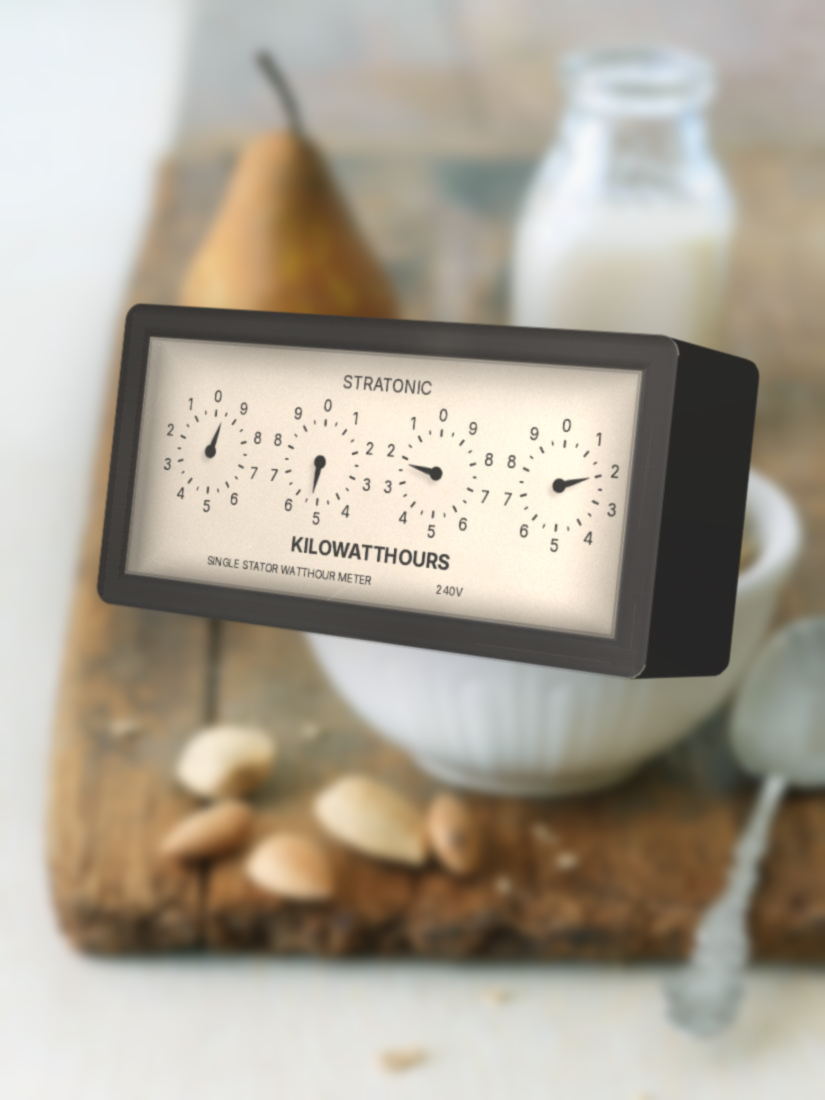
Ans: **9522** kWh
